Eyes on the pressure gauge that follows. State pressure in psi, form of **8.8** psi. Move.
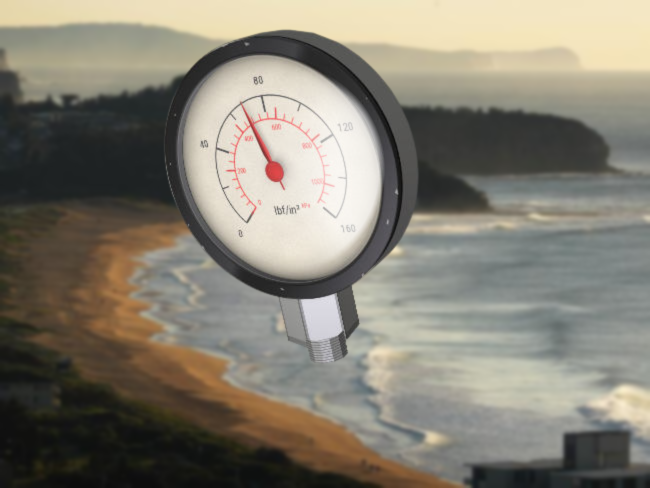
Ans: **70** psi
